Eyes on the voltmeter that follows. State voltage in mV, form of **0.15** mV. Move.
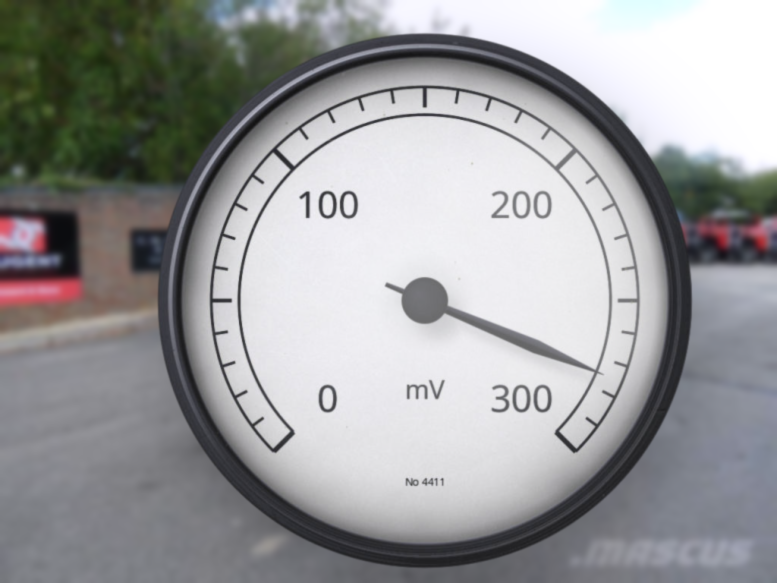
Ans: **275** mV
